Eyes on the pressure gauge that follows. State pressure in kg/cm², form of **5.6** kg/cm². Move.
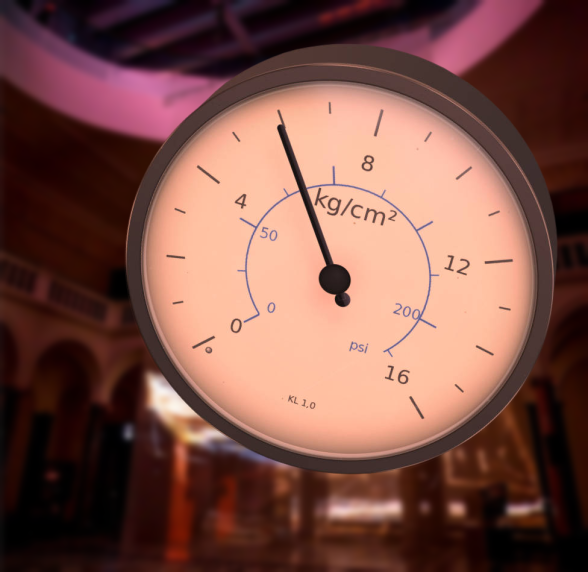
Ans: **6** kg/cm²
